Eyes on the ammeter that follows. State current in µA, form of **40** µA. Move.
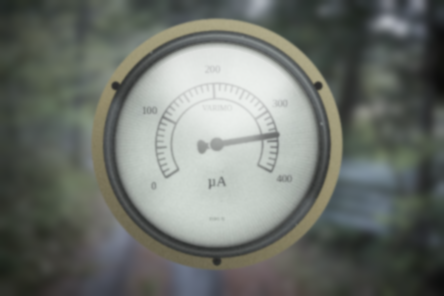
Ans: **340** µA
